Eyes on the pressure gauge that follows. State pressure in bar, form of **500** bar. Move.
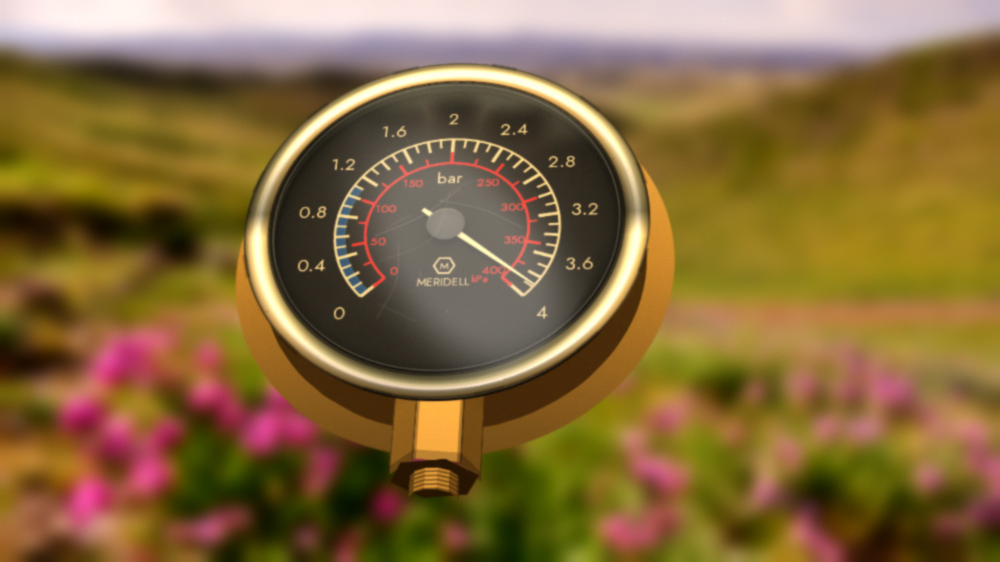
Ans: **3.9** bar
